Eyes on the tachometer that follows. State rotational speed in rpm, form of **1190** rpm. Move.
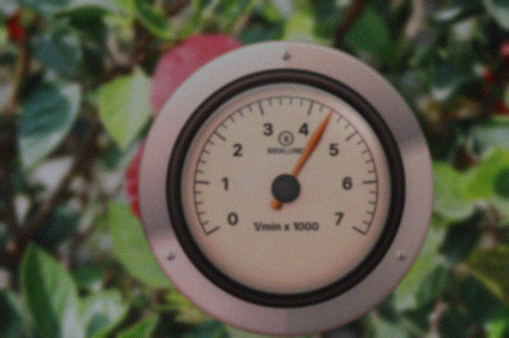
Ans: **4400** rpm
